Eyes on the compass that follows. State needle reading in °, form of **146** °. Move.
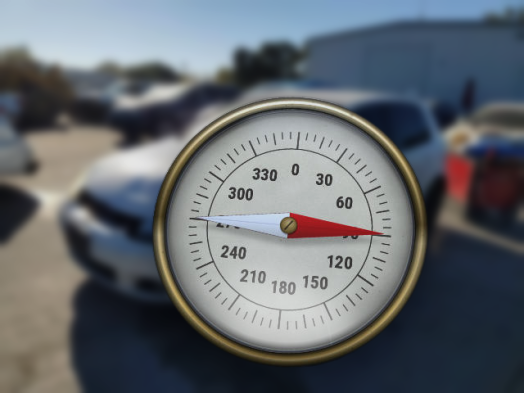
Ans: **90** °
